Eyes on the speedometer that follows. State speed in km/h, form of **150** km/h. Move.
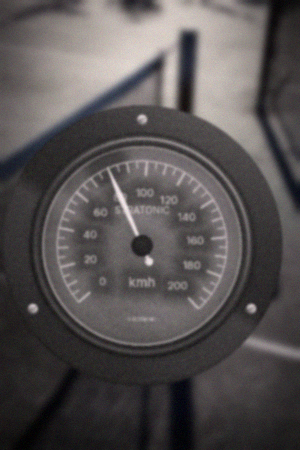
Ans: **80** km/h
